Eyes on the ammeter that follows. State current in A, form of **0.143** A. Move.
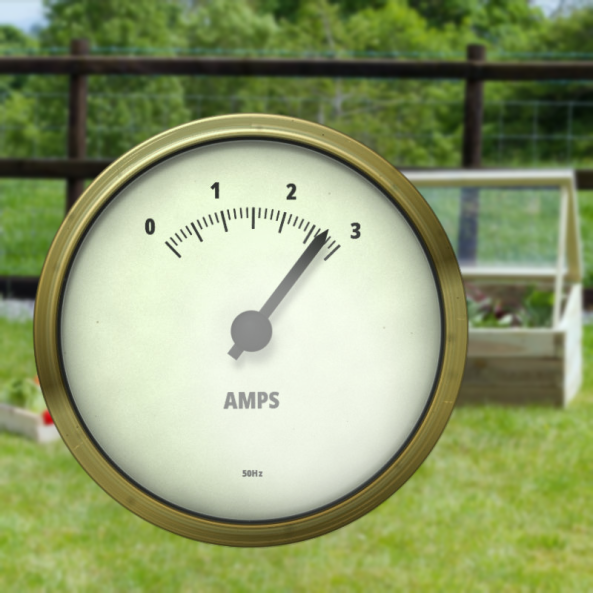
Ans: **2.7** A
